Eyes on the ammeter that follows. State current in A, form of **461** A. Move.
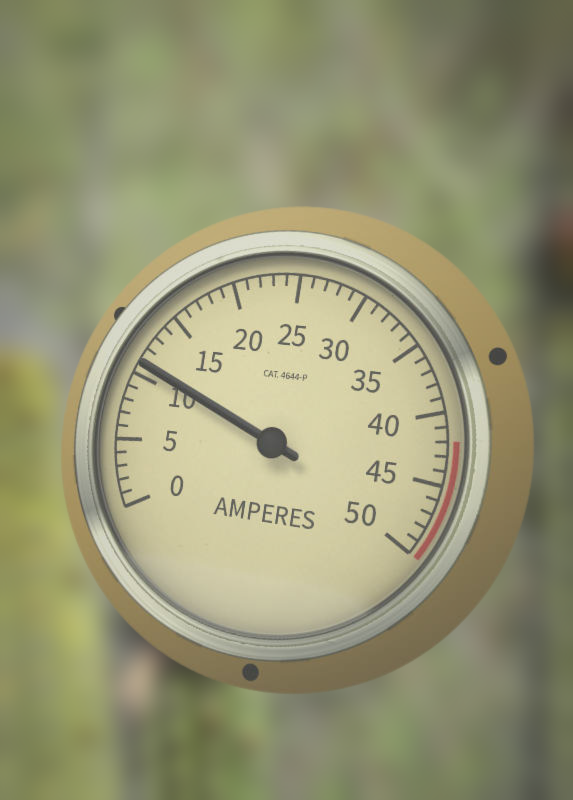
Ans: **11** A
